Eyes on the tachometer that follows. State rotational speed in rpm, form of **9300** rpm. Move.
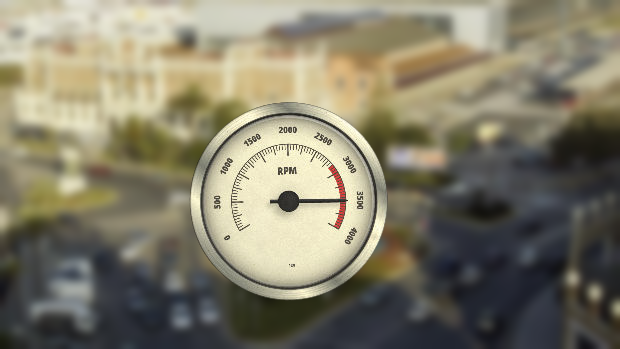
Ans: **3500** rpm
